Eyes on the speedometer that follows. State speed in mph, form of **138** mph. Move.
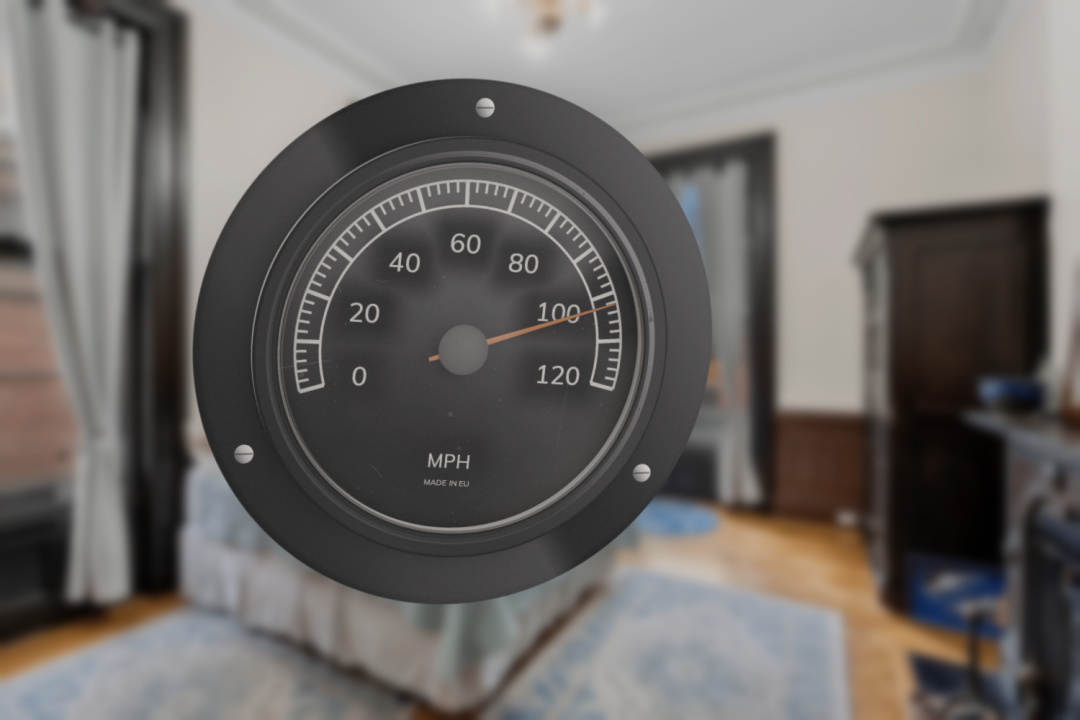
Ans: **102** mph
